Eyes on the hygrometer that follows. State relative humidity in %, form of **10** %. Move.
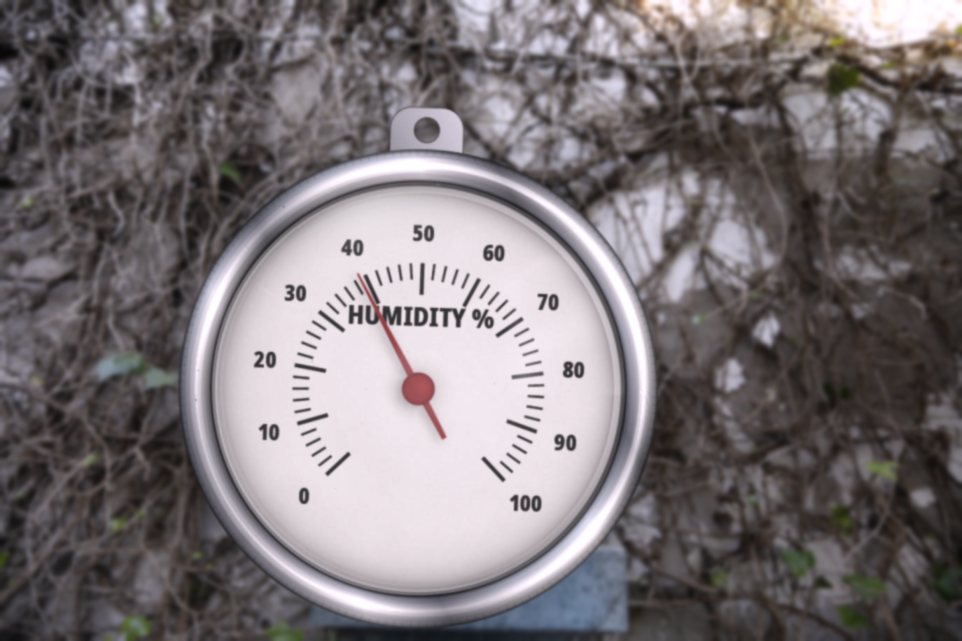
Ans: **39** %
